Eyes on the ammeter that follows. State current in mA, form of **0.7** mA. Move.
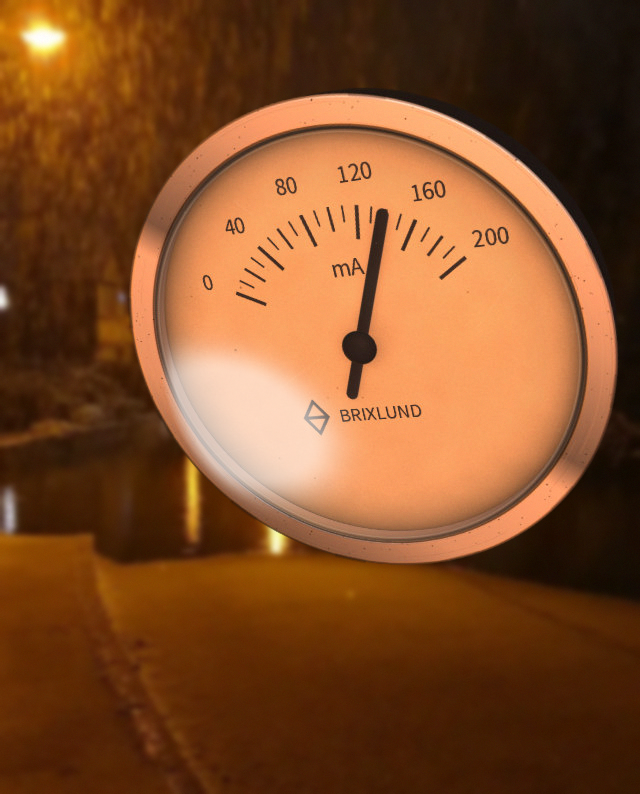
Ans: **140** mA
